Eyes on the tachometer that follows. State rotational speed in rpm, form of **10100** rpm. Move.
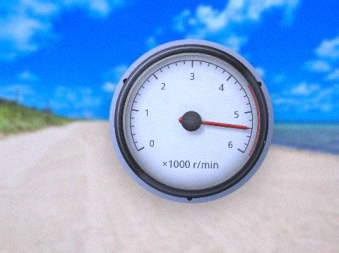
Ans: **5400** rpm
